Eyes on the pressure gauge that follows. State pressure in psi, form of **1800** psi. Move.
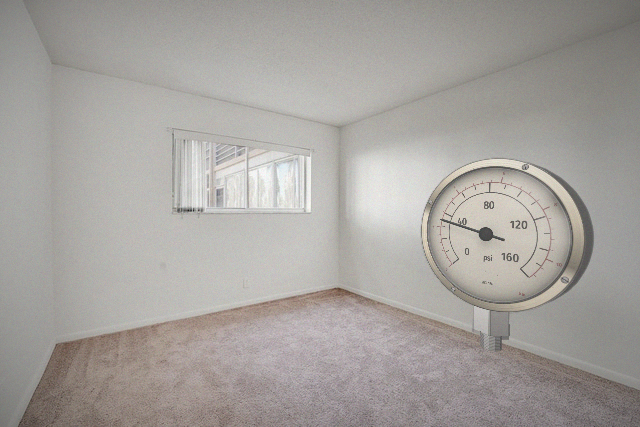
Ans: **35** psi
